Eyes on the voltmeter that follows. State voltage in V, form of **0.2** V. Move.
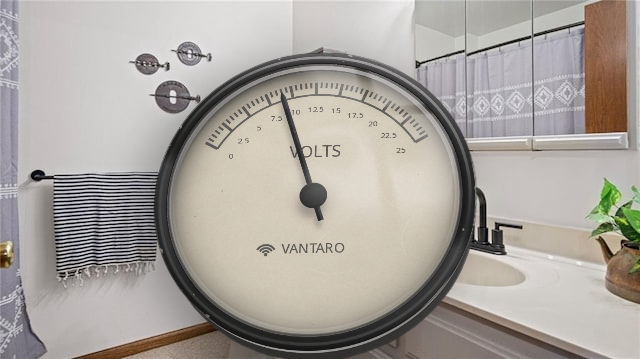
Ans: **9** V
